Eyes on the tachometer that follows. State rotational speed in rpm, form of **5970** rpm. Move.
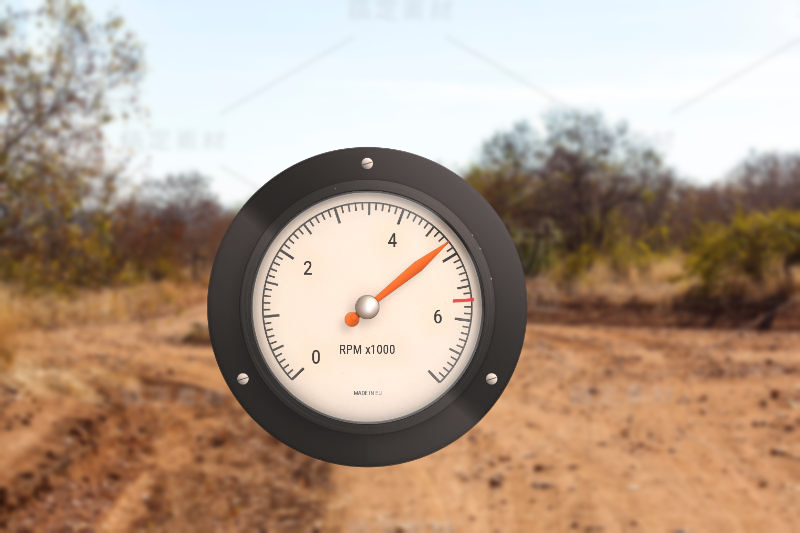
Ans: **4800** rpm
